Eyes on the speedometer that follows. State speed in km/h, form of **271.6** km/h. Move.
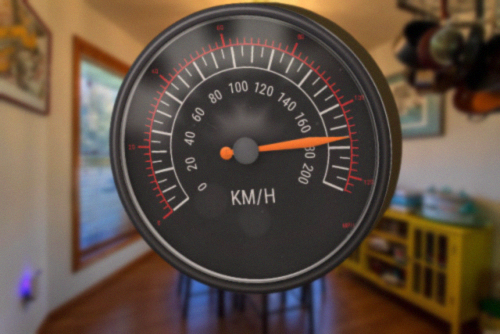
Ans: **175** km/h
